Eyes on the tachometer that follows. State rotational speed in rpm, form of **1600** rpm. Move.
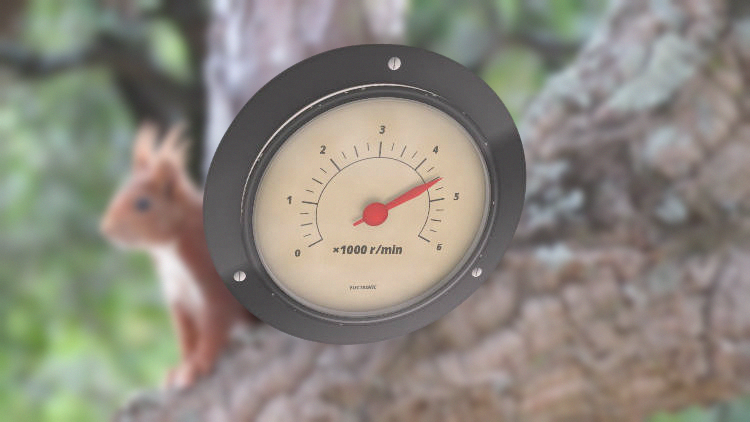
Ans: **4500** rpm
